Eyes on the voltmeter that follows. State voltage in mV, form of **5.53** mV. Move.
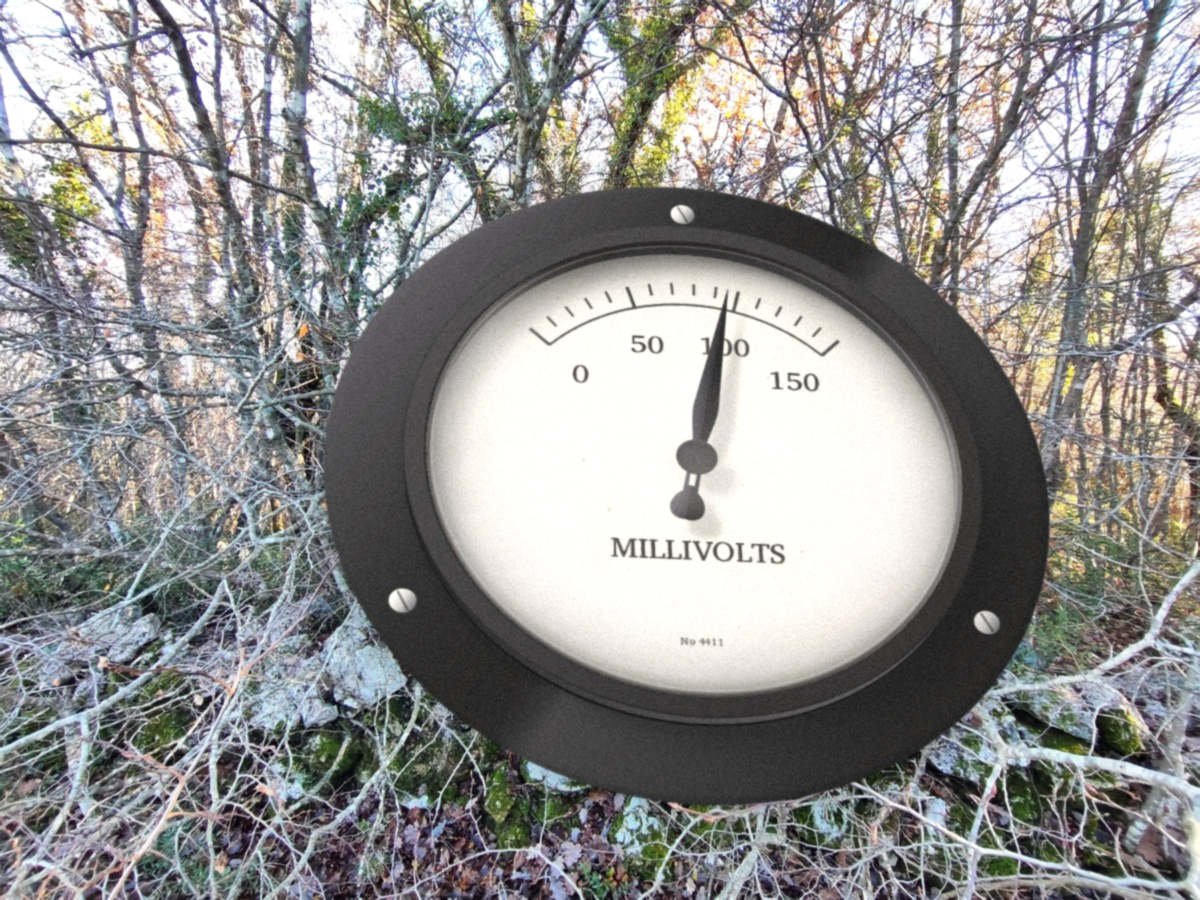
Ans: **95** mV
